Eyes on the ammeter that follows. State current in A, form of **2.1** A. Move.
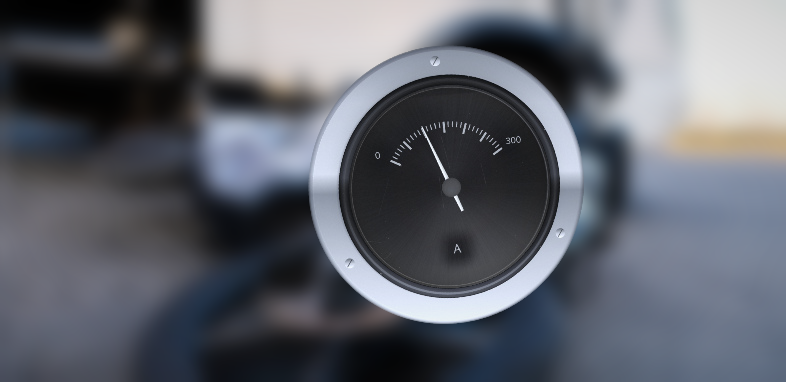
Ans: **100** A
